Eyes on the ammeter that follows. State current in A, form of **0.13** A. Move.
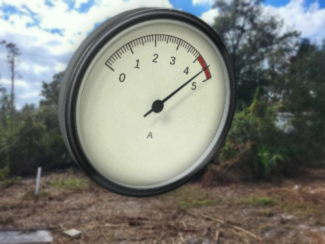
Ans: **4.5** A
